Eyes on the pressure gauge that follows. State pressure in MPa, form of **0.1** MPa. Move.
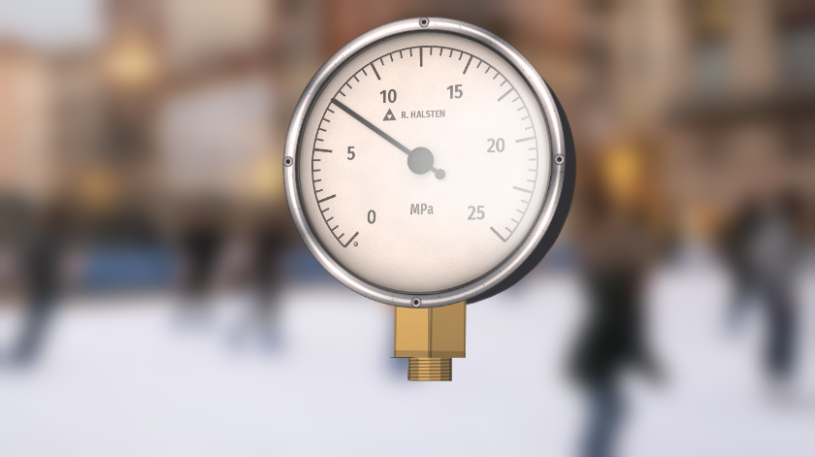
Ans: **7.5** MPa
